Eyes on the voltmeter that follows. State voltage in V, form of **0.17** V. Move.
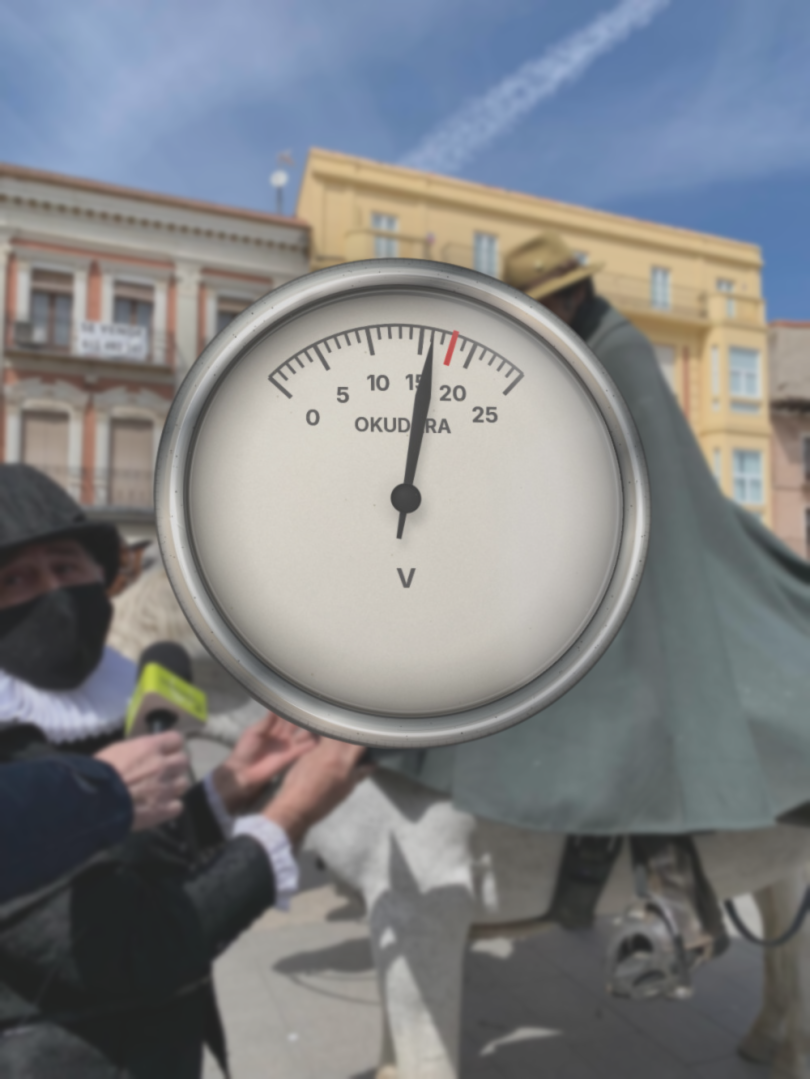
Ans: **16** V
